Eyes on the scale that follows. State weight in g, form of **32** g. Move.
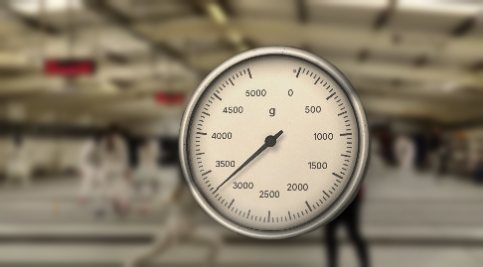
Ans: **3250** g
